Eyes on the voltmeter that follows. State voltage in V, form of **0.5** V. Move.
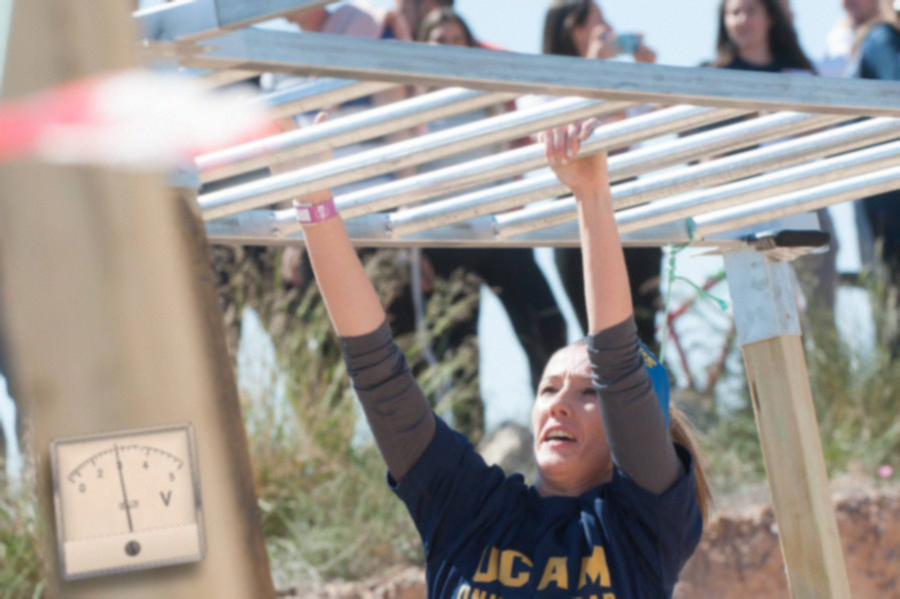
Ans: **3** V
